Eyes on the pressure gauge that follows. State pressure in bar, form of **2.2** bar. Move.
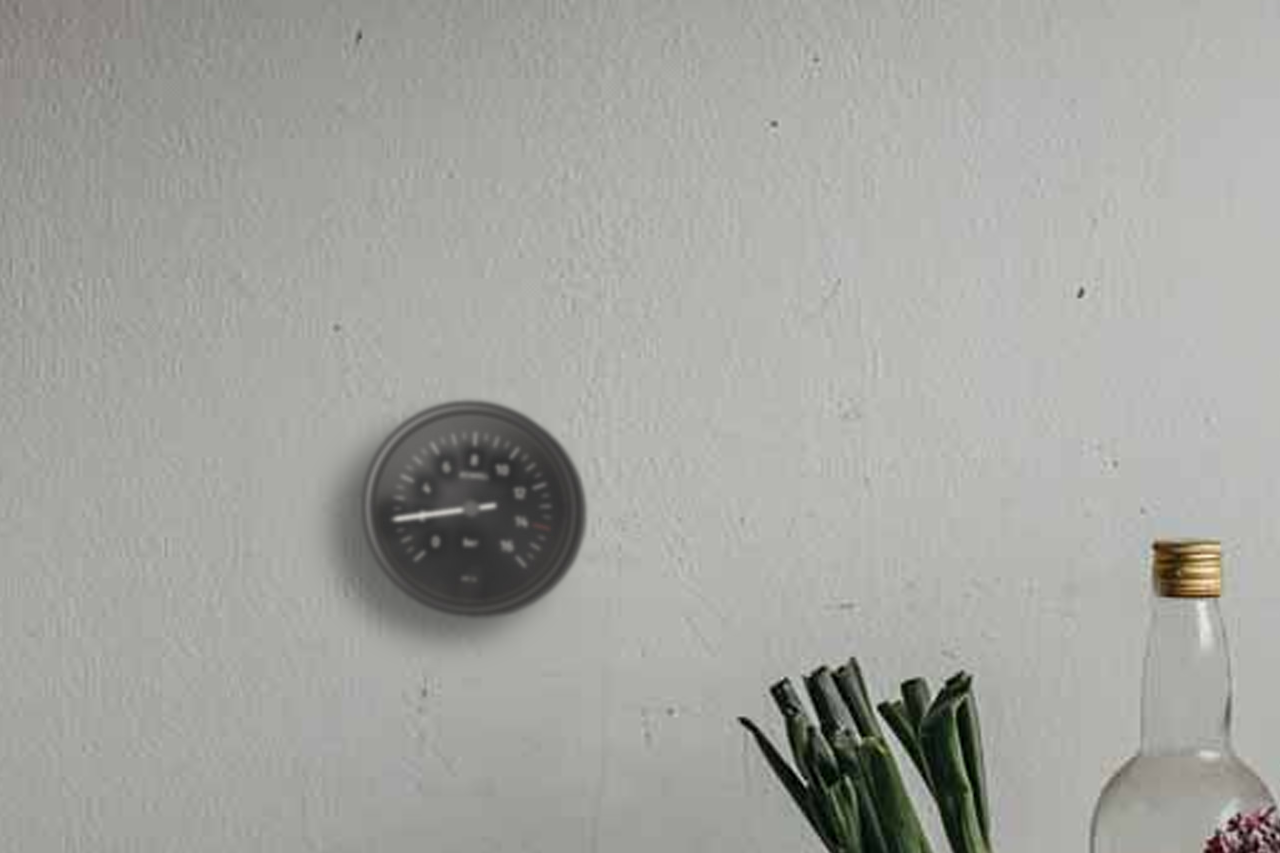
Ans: **2** bar
